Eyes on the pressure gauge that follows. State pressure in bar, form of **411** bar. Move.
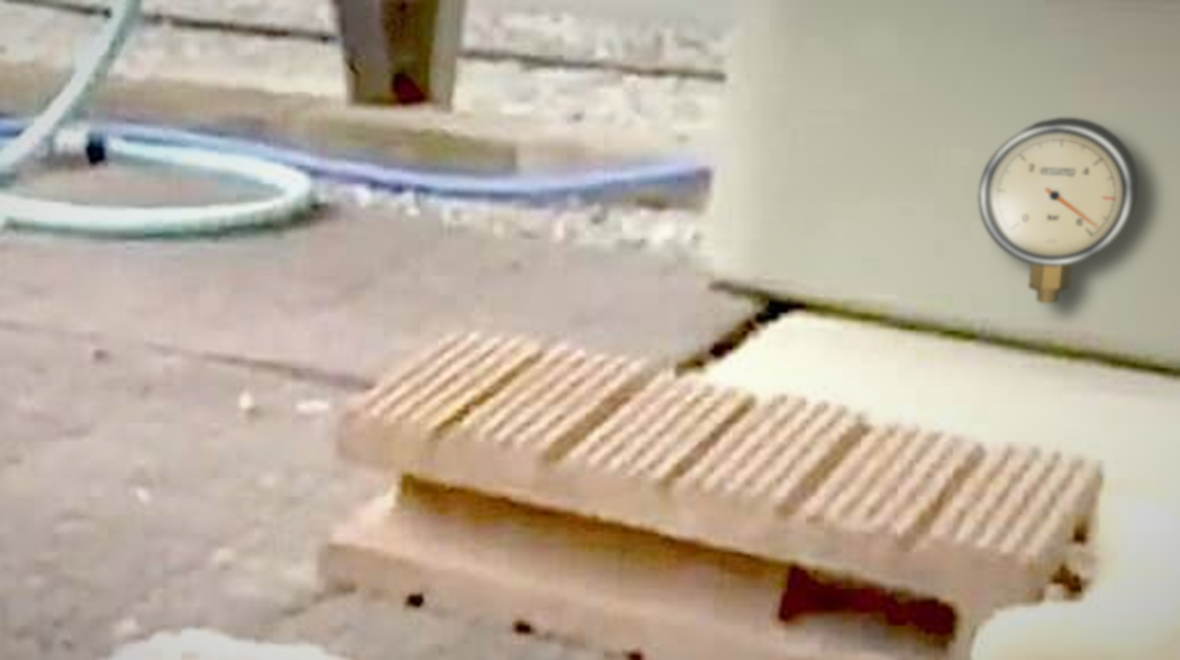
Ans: **5.75** bar
